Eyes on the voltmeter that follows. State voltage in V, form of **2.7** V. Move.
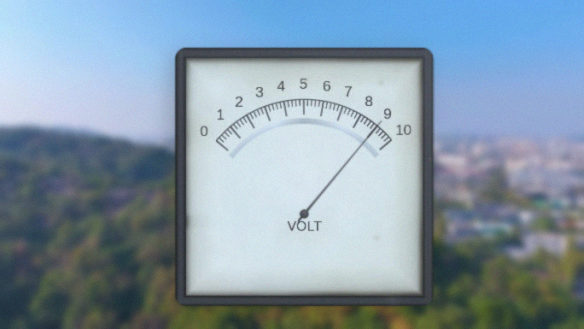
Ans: **9** V
